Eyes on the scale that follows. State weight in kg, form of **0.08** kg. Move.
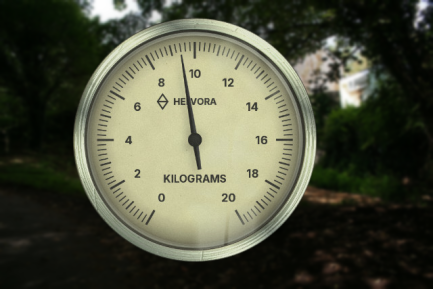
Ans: **9.4** kg
